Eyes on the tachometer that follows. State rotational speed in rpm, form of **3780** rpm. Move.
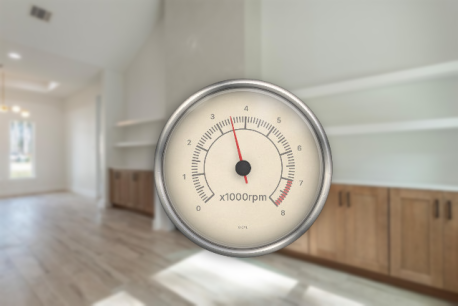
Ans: **3500** rpm
